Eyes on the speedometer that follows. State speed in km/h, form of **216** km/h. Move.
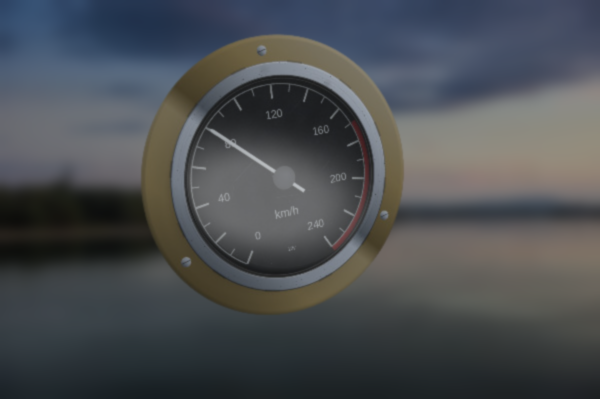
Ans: **80** km/h
